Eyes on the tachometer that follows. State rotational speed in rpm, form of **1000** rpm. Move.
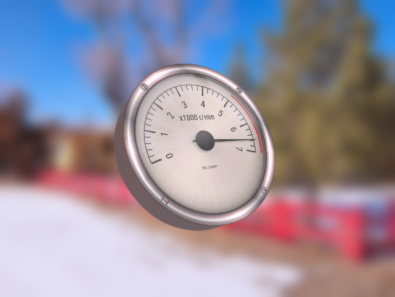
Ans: **6600** rpm
